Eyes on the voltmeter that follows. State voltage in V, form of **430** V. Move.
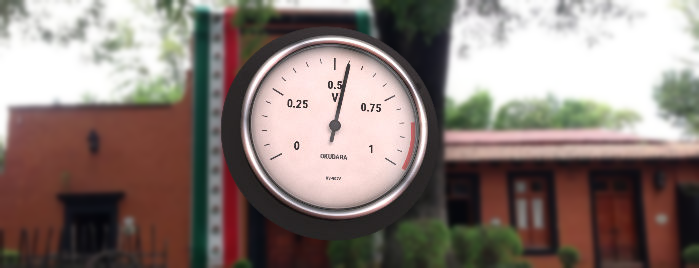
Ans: **0.55** V
